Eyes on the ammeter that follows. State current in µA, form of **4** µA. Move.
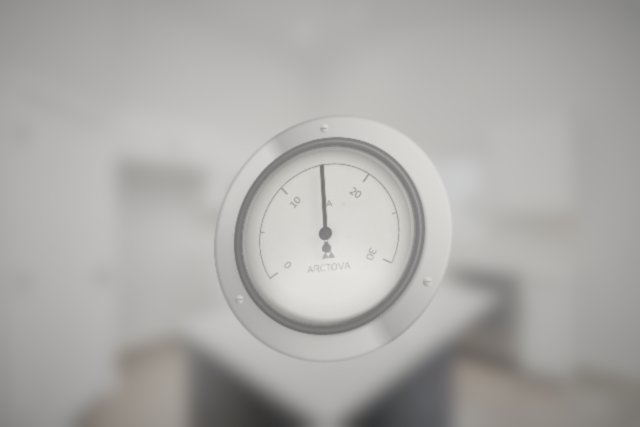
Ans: **15** µA
